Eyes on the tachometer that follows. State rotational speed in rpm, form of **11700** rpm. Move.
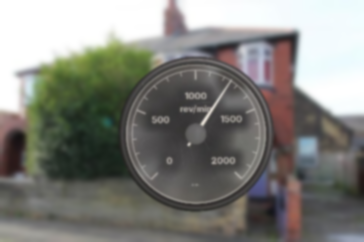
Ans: **1250** rpm
